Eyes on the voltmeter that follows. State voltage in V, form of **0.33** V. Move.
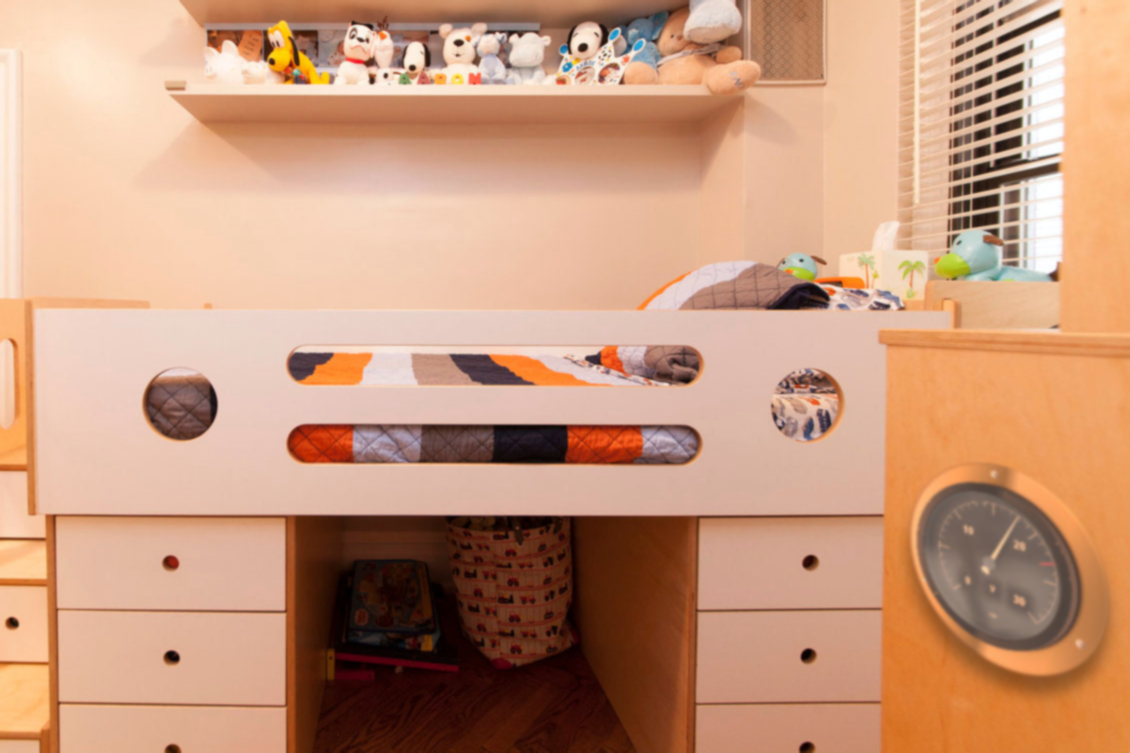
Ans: **18** V
